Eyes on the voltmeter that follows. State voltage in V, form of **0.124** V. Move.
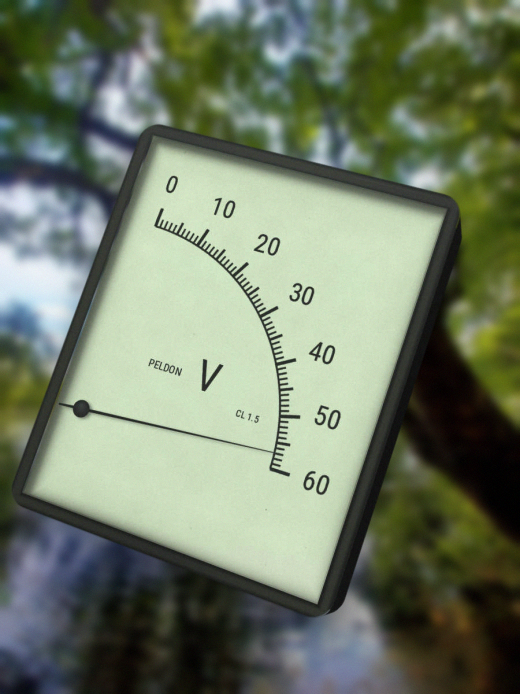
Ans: **57** V
